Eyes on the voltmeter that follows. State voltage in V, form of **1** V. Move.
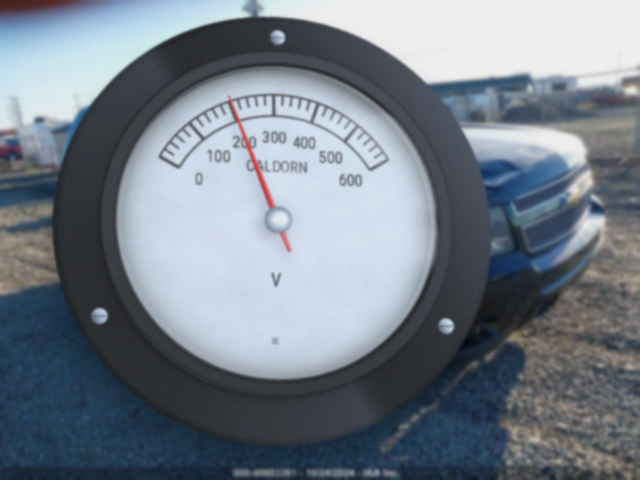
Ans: **200** V
